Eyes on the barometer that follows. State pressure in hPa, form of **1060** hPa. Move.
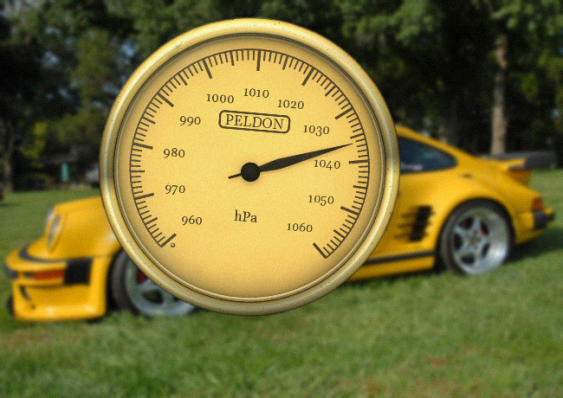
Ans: **1036** hPa
